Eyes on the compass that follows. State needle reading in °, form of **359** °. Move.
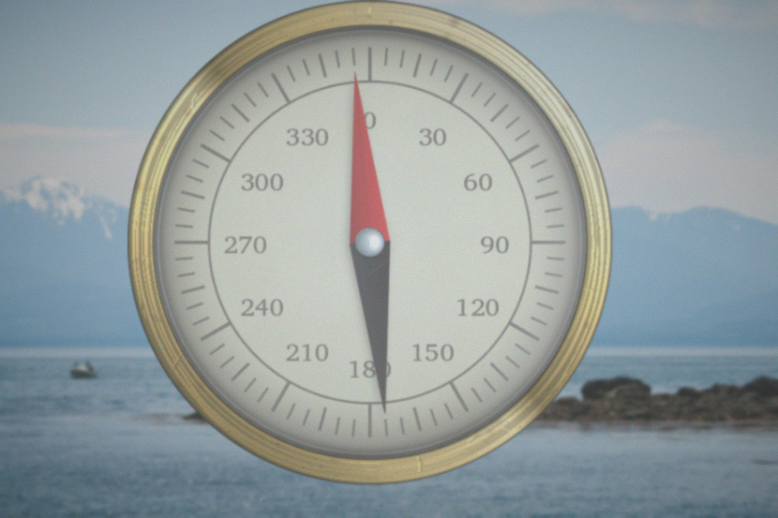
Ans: **355** °
